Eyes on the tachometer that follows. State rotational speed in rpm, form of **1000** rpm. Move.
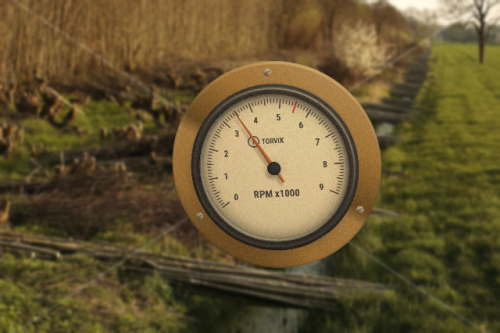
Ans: **3500** rpm
